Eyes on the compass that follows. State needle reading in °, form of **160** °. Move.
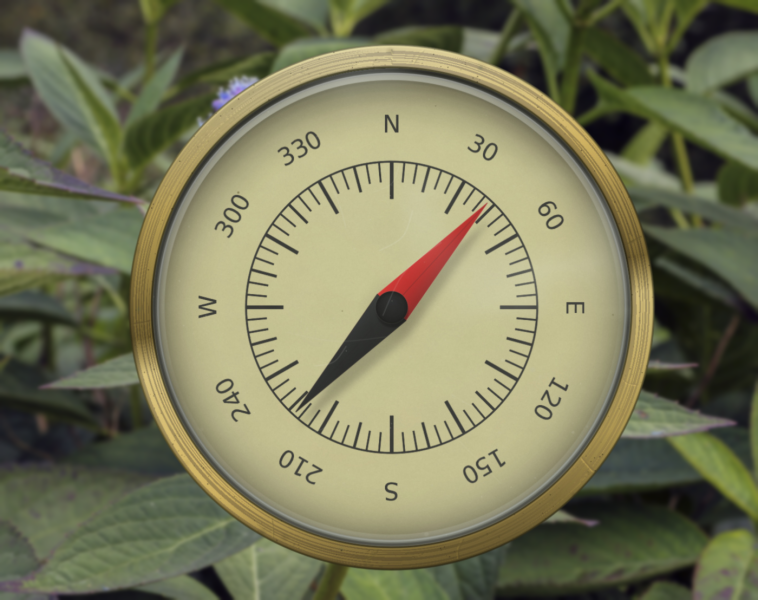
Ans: **42.5** °
